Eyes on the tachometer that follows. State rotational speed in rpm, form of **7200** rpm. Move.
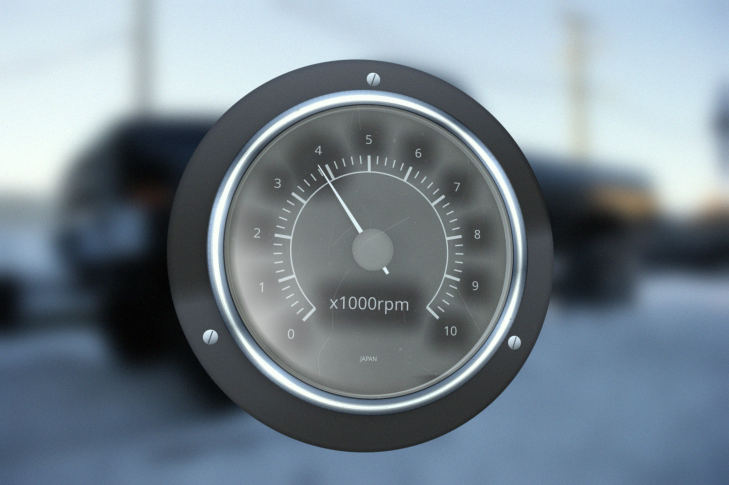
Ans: **3800** rpm
